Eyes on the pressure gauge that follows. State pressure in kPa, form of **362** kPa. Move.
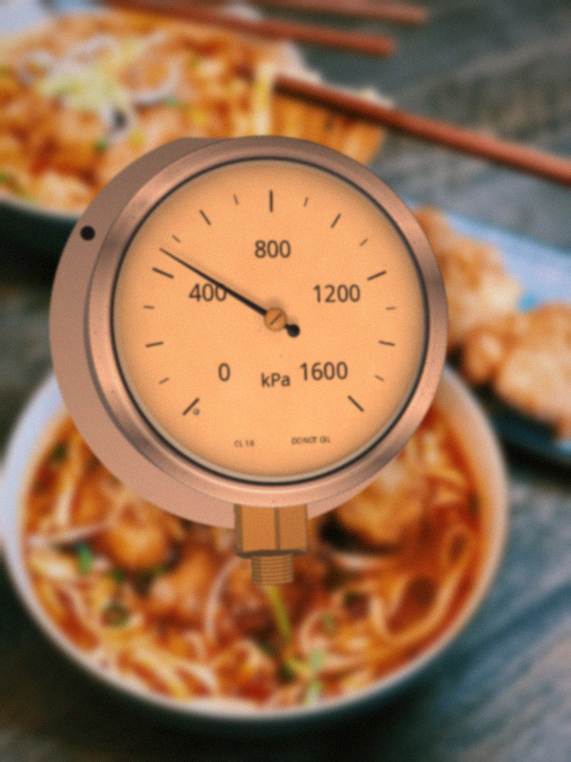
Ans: **450** kPa
